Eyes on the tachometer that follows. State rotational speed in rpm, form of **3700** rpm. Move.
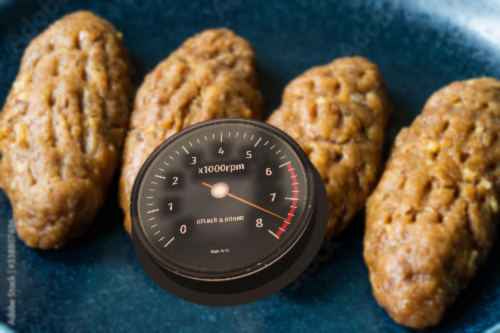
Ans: **7600** rpm
